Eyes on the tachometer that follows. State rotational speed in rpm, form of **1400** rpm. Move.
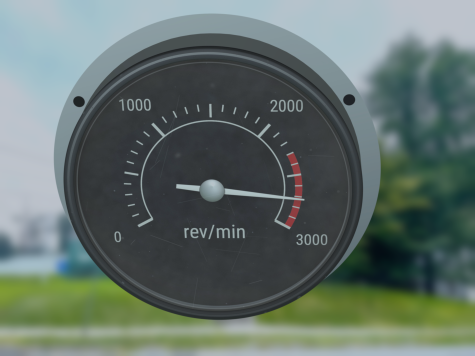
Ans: **2700** rpm
